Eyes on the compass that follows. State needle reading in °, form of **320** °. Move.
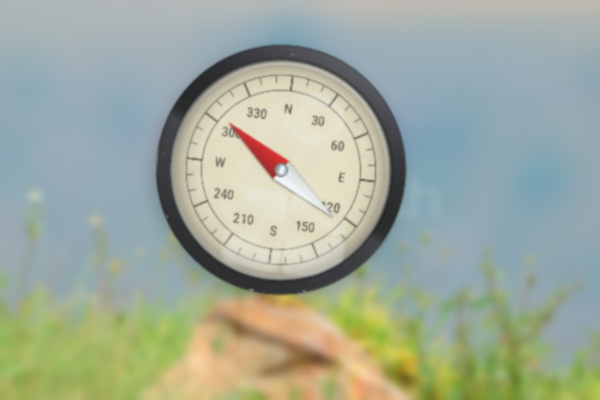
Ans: **305** °
